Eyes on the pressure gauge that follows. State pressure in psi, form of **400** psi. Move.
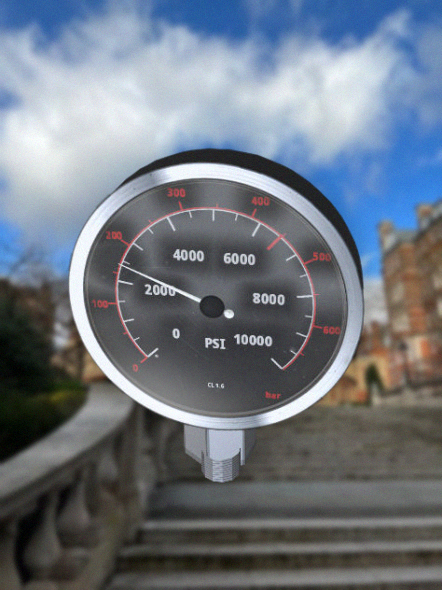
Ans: **2500** psi
